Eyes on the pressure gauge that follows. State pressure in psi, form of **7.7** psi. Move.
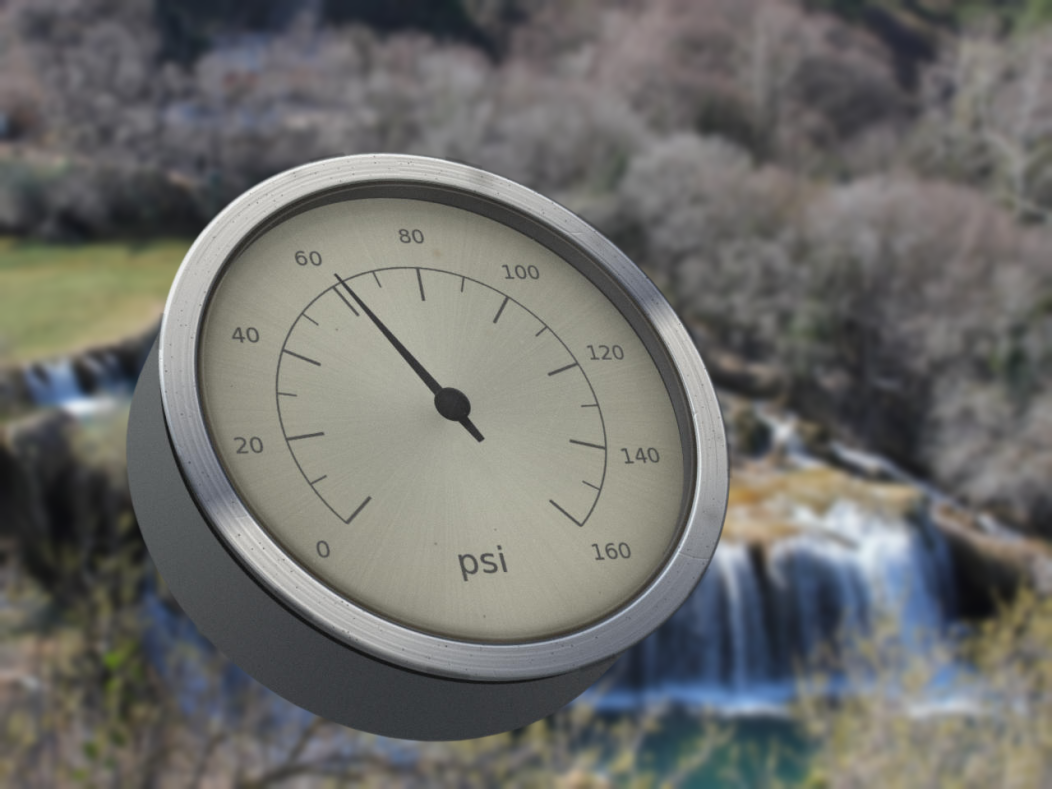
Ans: **60** psi
